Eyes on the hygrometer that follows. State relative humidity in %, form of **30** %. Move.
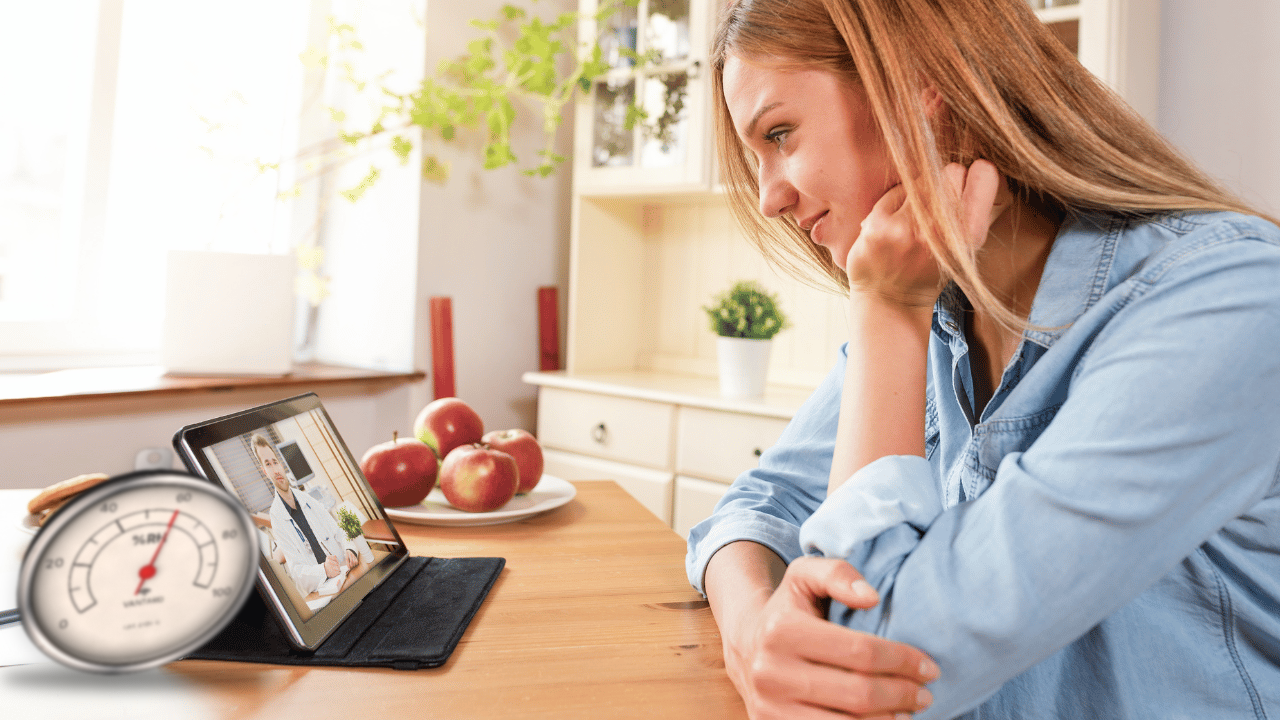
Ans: **60** %
